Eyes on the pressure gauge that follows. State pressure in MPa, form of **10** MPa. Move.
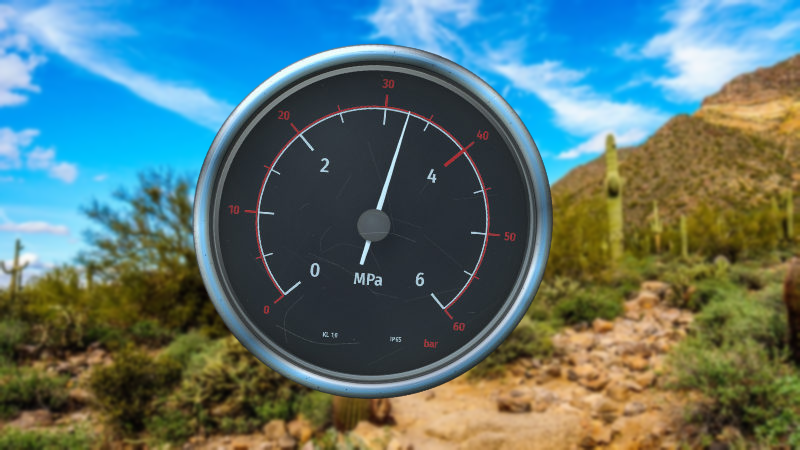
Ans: **3.25** MPa
